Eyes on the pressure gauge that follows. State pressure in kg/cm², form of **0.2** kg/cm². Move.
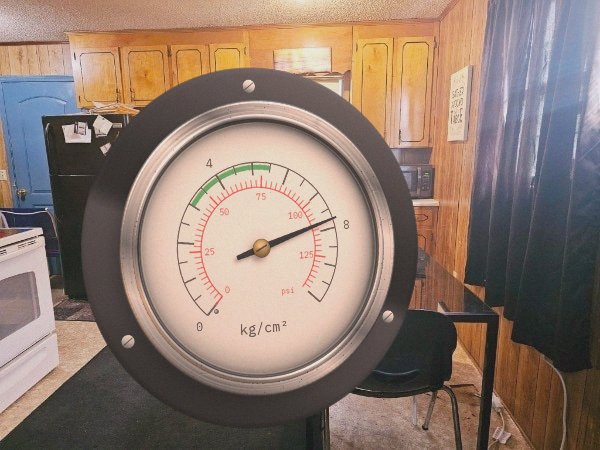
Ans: **7.75** kg/cm²
